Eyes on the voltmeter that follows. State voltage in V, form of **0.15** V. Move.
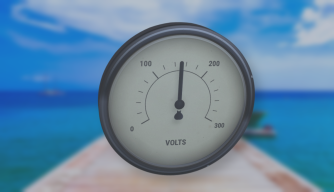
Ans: **150** V
